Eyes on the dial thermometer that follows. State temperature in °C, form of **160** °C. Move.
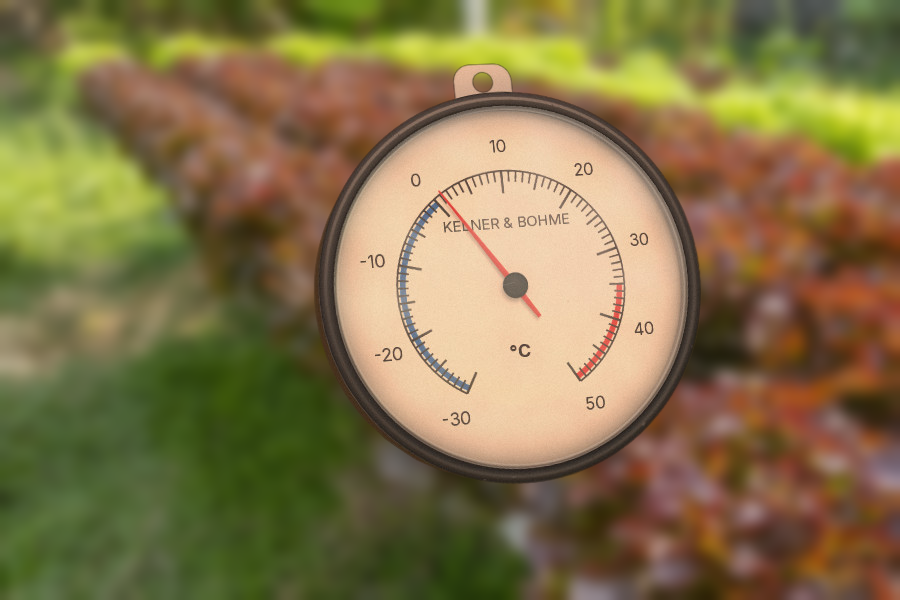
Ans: **1** °C
